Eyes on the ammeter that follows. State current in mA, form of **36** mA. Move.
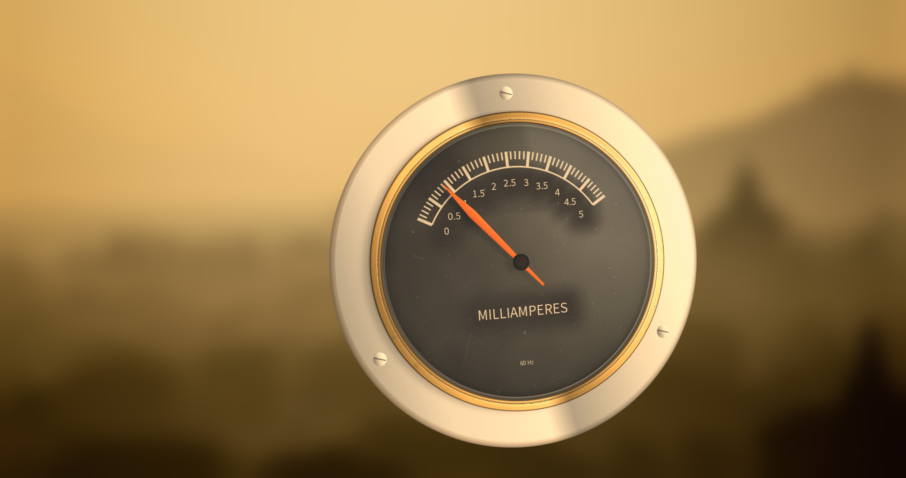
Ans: **0.9** mA
